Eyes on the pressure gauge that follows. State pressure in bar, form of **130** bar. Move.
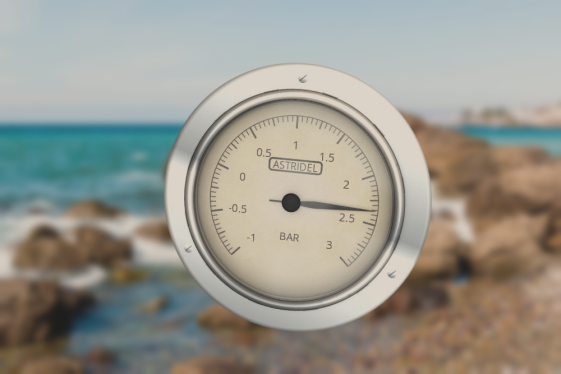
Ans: **2.35** bar
